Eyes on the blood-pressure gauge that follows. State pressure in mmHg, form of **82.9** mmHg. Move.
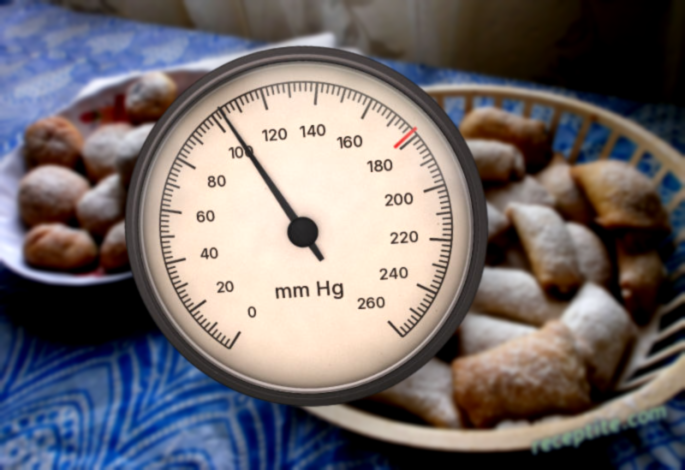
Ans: **104** mmHg
